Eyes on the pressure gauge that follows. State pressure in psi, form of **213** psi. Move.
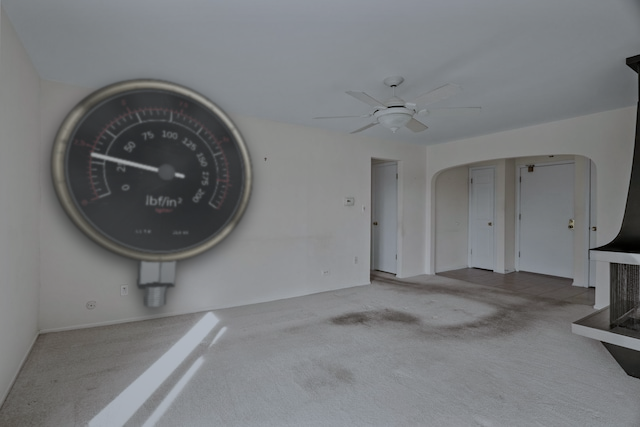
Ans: **30** psi
